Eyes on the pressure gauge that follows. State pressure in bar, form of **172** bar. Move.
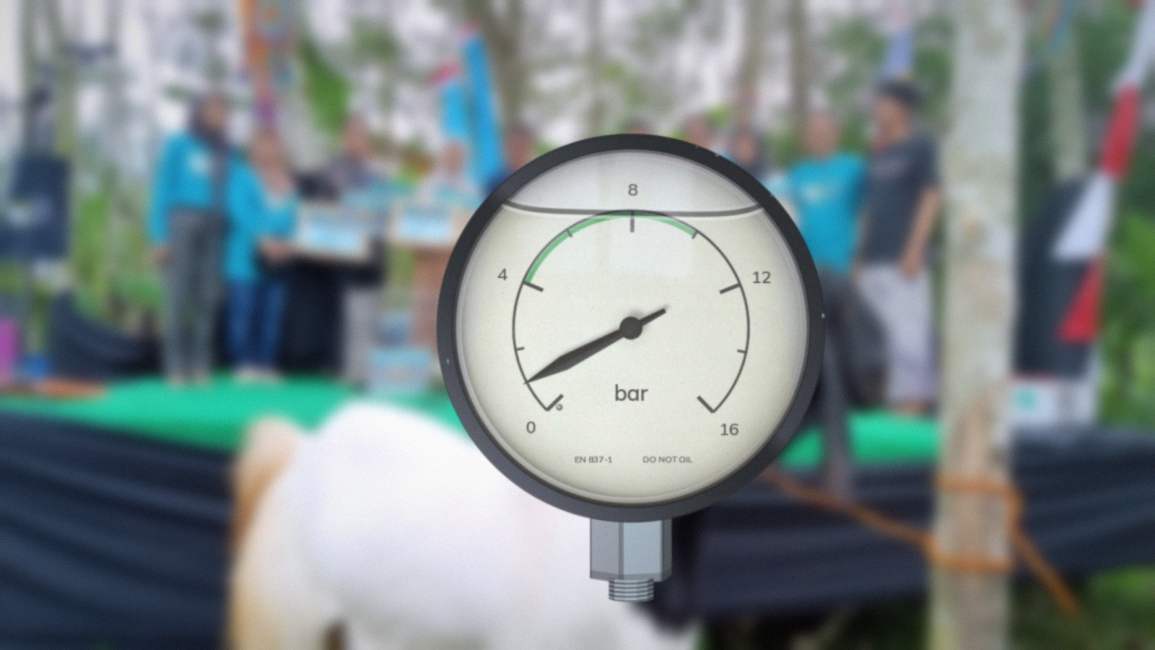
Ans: **1** bar
